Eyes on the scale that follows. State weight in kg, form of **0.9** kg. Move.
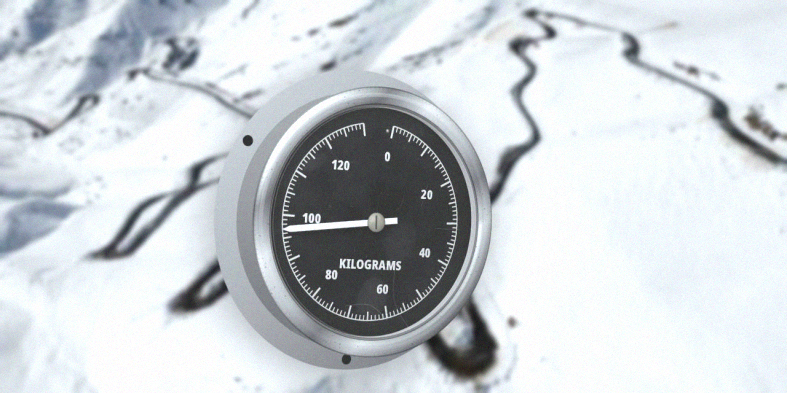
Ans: **97** kg
